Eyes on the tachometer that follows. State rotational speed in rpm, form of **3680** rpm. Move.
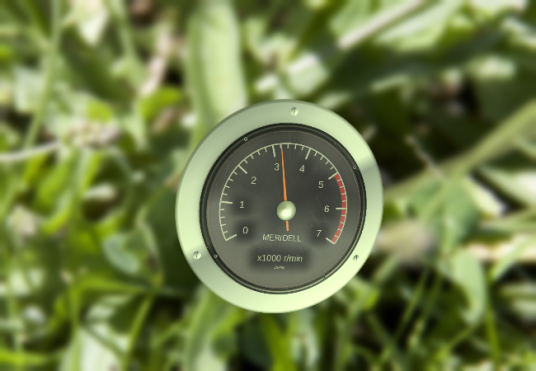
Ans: **3200** rpm
